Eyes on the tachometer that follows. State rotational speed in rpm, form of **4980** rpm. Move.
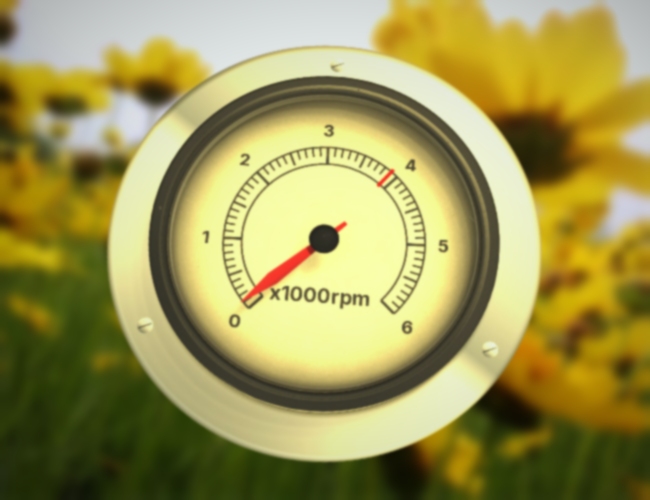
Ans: **100** rpm
